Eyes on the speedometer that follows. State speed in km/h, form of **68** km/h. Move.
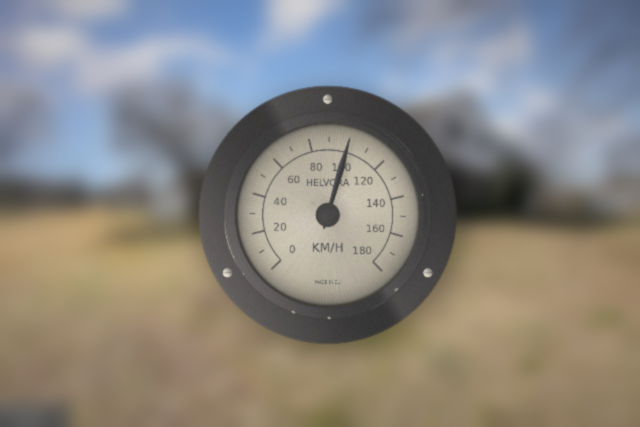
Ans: **100** km/h
